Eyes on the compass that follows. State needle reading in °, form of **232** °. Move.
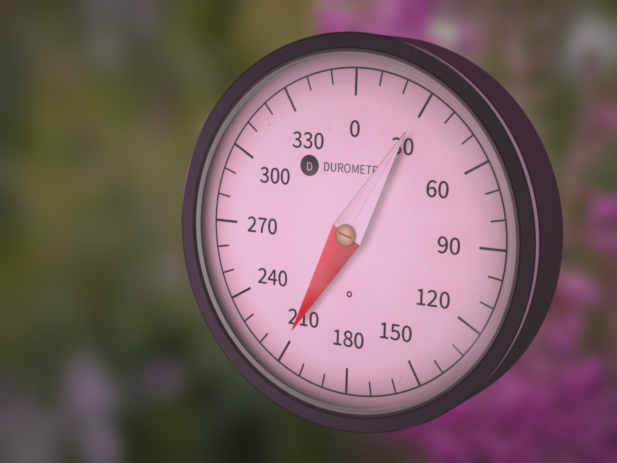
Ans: **210** °
